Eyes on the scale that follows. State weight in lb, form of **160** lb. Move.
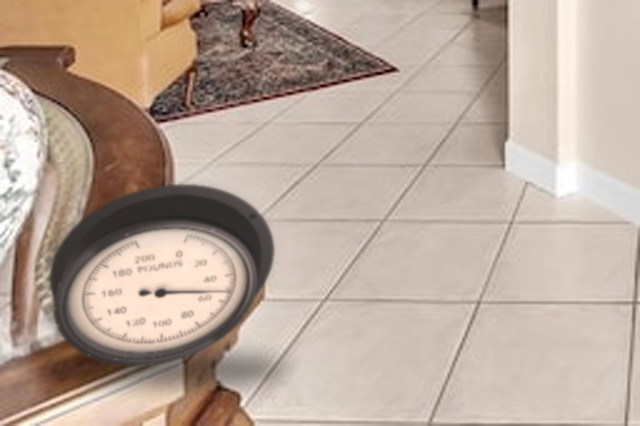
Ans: **50** lb
